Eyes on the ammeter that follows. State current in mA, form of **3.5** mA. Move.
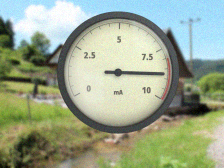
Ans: **8.75** mA
